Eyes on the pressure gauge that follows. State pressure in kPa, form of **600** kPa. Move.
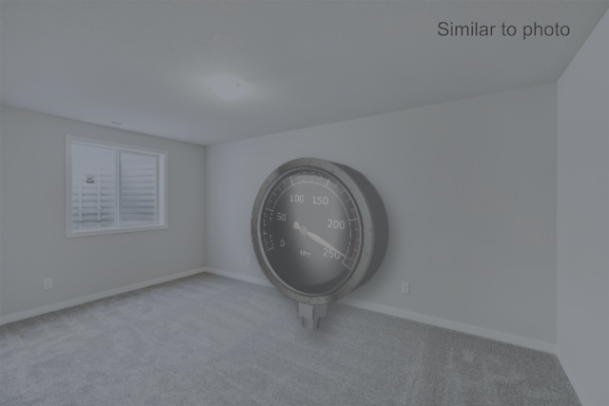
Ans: **240** kPa
